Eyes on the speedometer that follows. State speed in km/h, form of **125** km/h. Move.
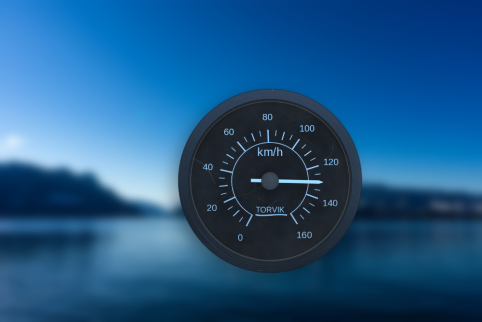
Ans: **130** km/h
